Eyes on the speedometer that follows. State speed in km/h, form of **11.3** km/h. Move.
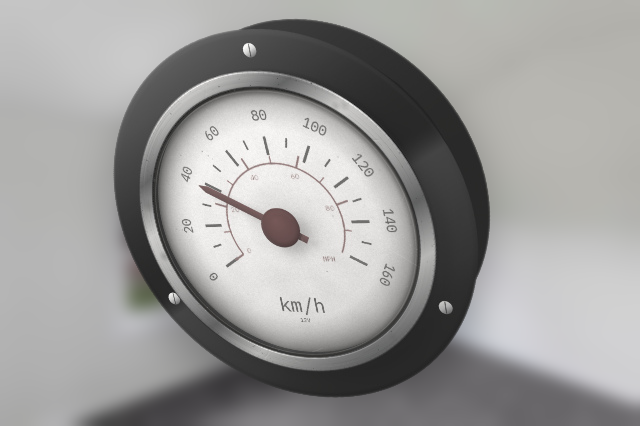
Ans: **40** km/h
